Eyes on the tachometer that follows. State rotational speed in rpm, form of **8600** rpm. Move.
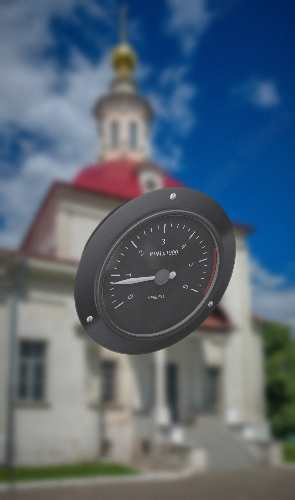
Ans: **800** rpm
